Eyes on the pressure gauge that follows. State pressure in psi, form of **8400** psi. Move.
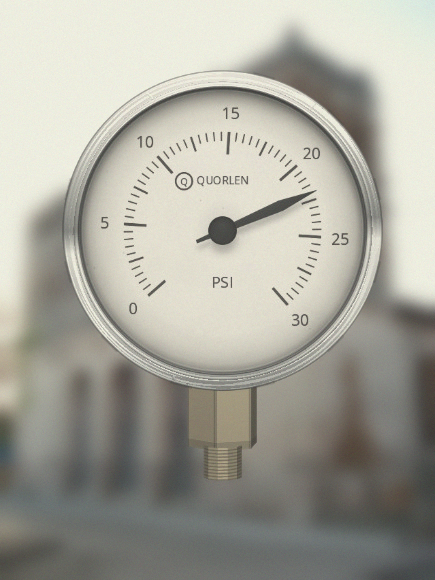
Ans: **22** psi
